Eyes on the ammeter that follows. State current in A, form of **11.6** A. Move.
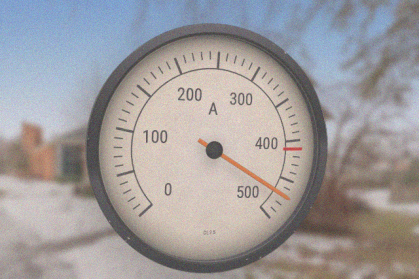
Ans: **470** A
